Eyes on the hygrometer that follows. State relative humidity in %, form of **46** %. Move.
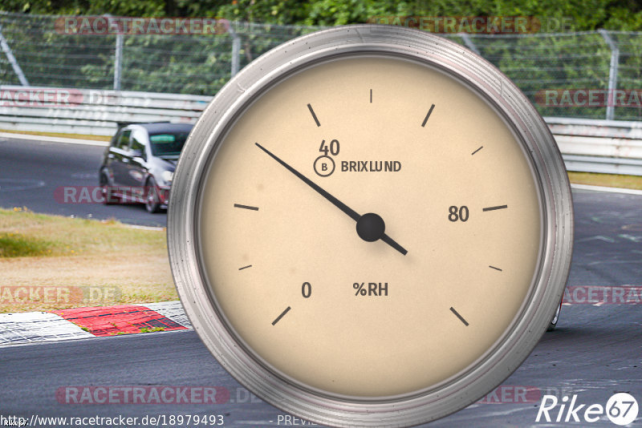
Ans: **30** %
